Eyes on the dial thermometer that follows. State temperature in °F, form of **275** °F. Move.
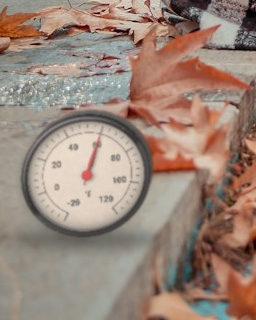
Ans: **60** °F
